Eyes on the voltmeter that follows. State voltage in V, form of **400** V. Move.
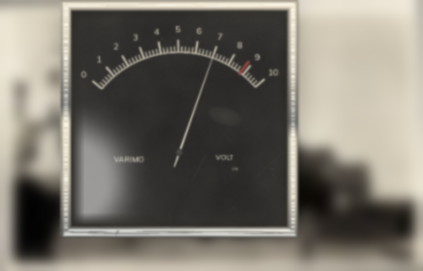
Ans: **7** V
